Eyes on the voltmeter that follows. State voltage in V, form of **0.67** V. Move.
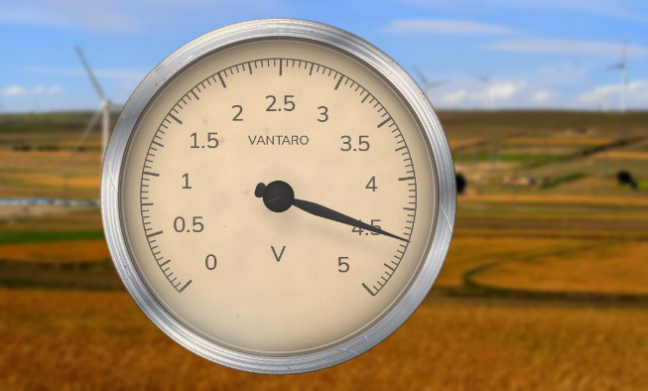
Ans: **4.5** V
